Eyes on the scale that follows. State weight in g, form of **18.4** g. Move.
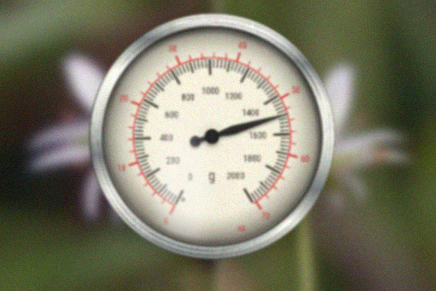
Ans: **1500** g
